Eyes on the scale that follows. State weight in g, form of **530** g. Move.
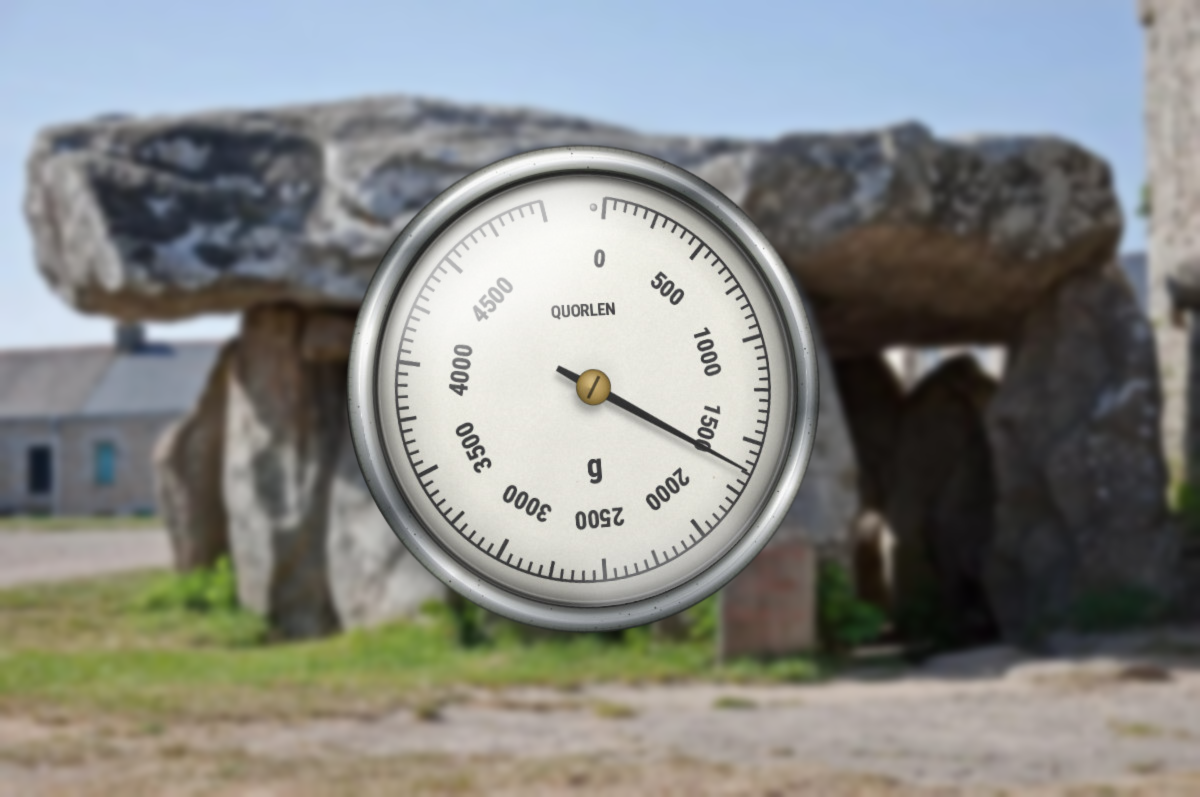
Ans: **1650** g
